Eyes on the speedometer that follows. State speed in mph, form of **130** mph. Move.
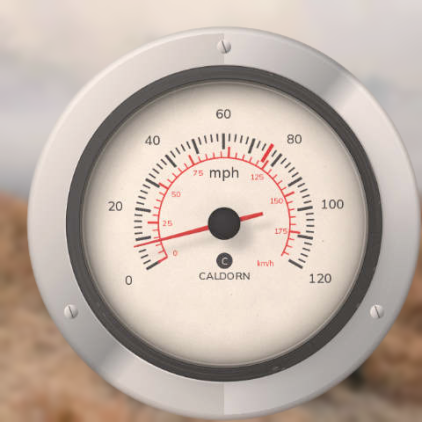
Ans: **8** mph
